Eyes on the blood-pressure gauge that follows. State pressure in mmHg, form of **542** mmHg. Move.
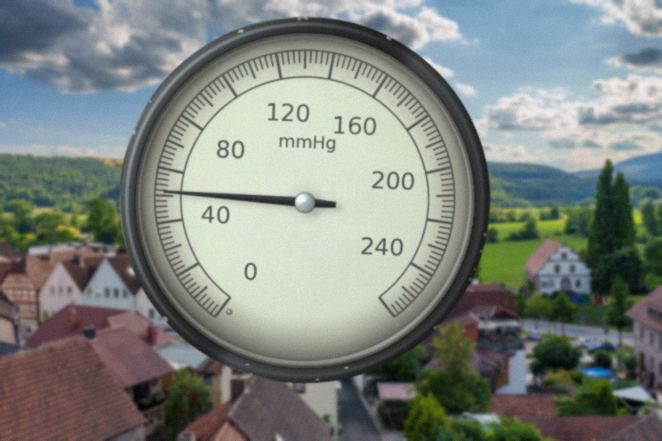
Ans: **52** mmHg
